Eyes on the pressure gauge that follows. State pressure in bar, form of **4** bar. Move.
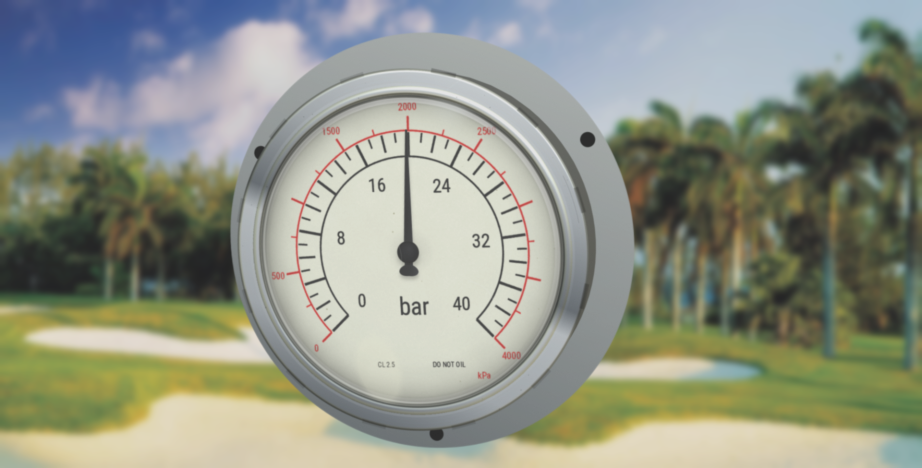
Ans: **20** bar
